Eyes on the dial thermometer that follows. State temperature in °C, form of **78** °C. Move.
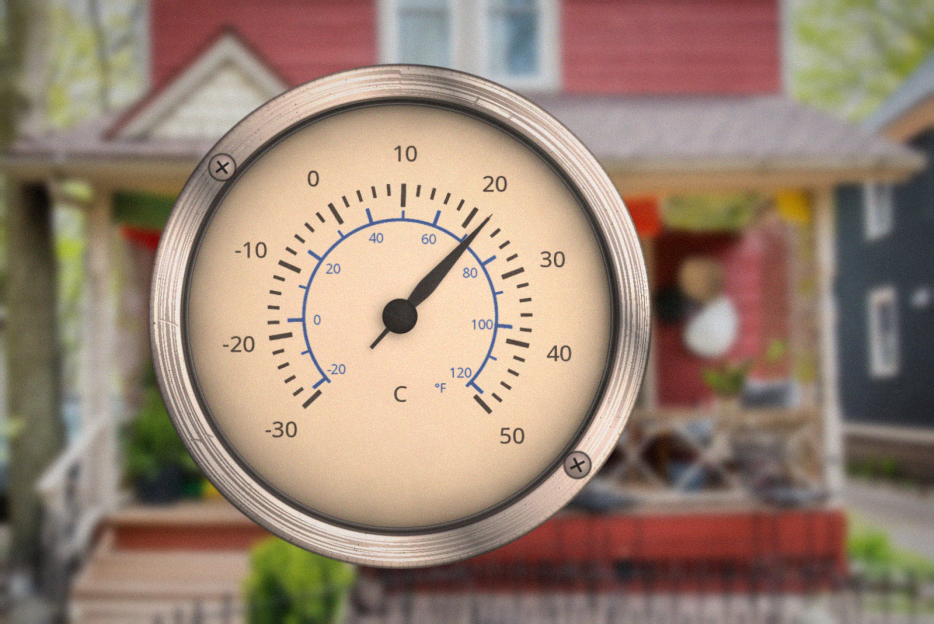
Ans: **22** °C
